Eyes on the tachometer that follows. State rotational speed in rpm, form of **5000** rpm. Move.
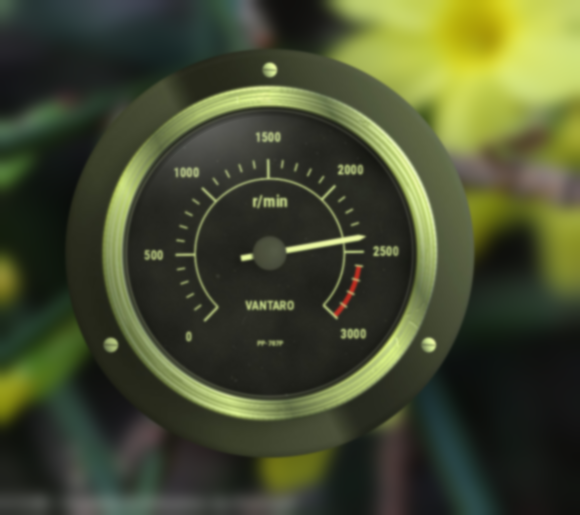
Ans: **2400** rpm
